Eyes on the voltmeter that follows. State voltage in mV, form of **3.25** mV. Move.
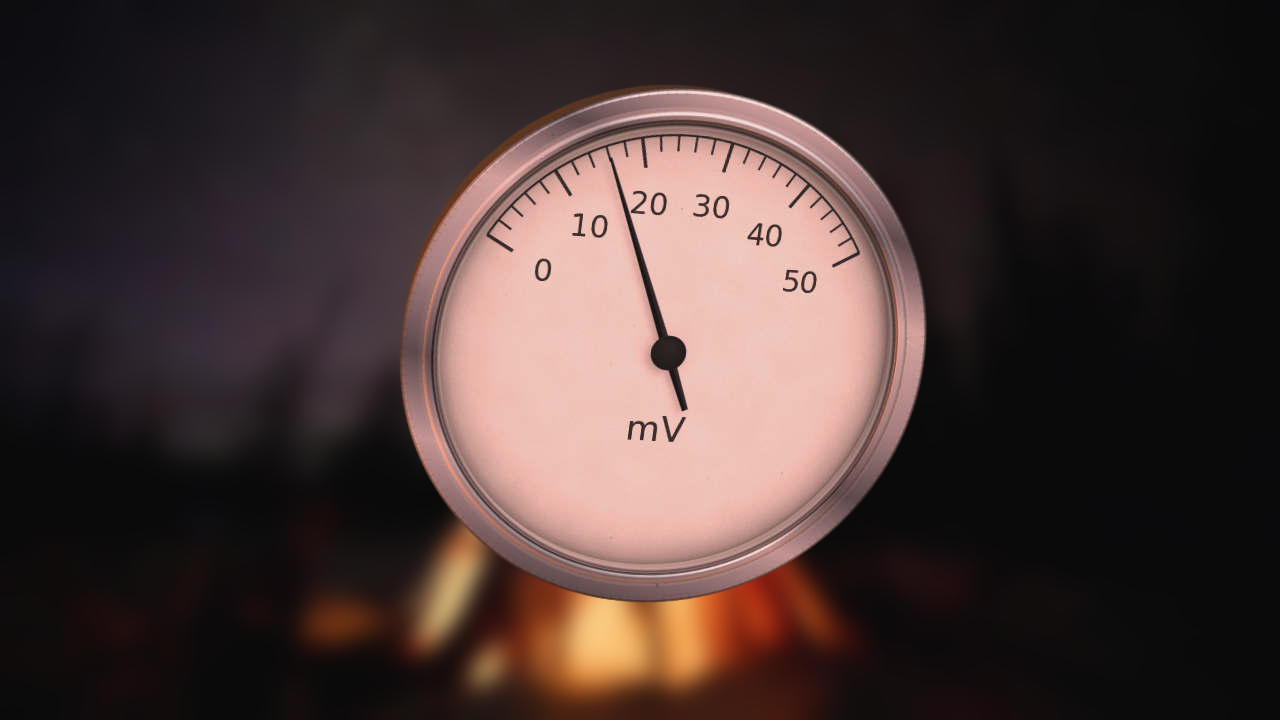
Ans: **16** mV
